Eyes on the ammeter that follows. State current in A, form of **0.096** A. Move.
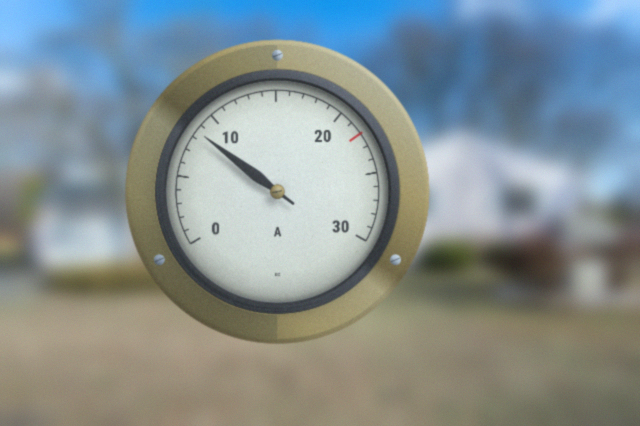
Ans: **8.5** A
